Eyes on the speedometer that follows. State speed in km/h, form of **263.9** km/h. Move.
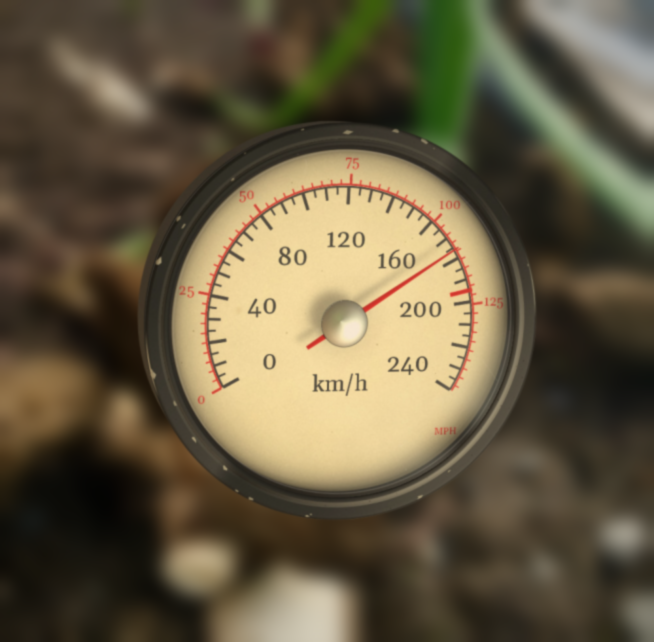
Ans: **175** km/h
